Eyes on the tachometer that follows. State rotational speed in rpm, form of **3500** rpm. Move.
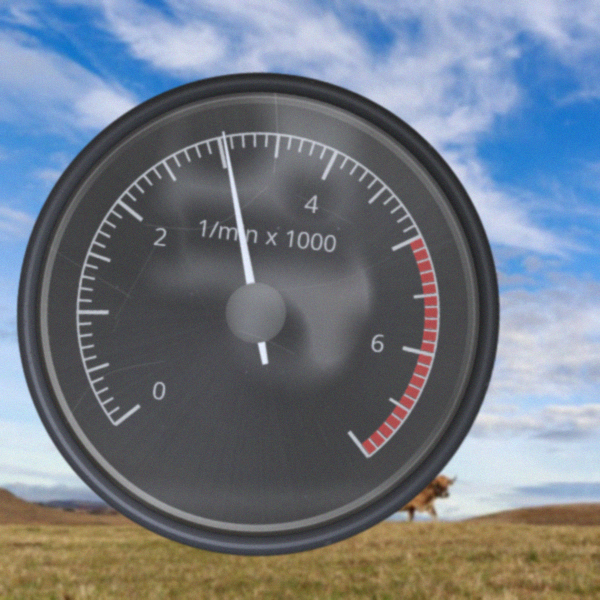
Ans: **3050** rpm
